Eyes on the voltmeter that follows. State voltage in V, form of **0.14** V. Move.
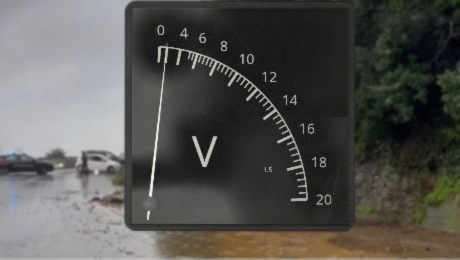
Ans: **2** V
